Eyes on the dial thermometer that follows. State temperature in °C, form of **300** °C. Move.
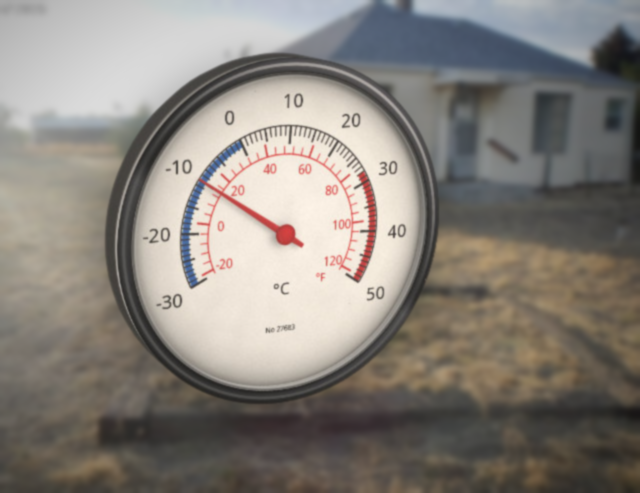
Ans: **-10** °C
